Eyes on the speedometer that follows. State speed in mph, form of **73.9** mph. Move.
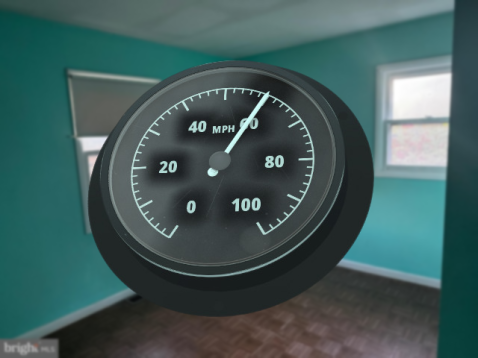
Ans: **60** mph
